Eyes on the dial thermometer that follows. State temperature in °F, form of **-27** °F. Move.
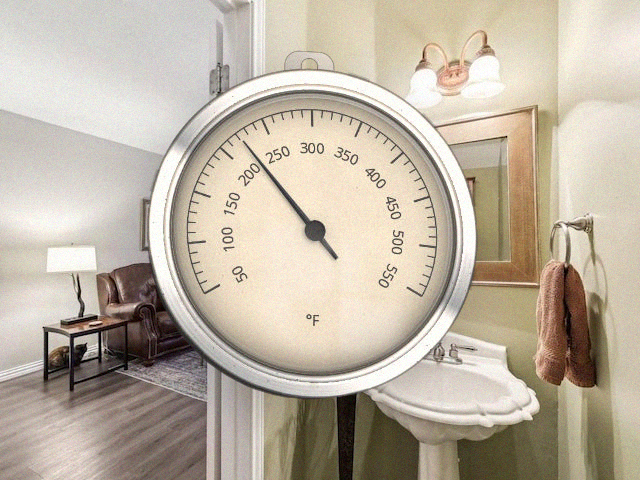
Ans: **220** °F
